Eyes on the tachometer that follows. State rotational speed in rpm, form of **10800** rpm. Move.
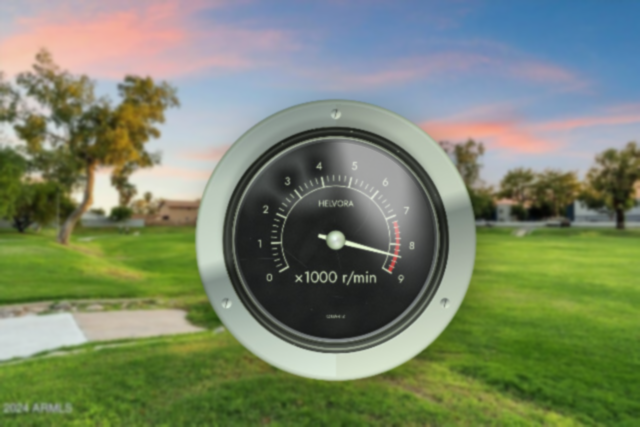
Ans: **8400** rpm
